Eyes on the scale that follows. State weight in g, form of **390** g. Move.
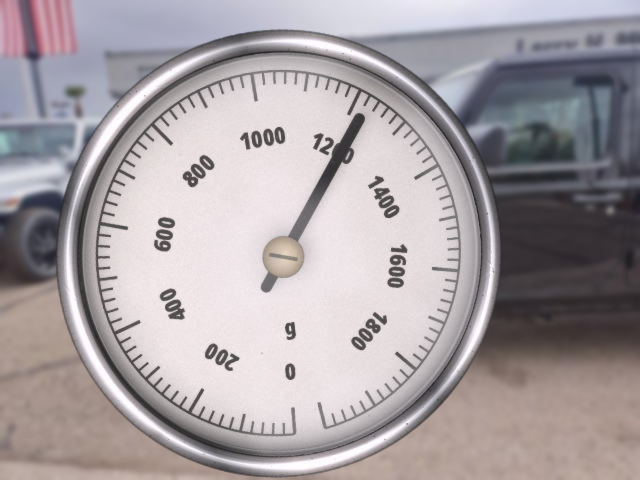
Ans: **1220** g
